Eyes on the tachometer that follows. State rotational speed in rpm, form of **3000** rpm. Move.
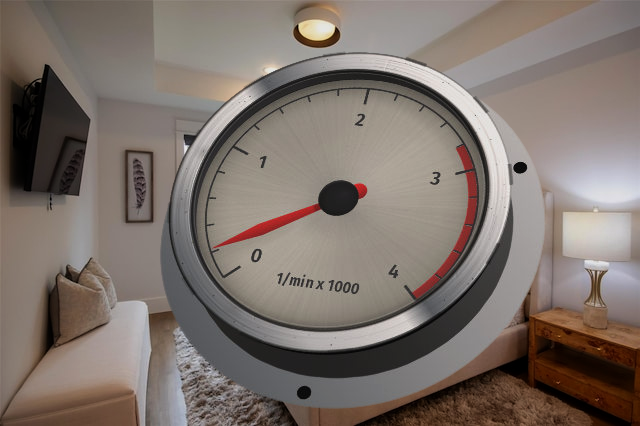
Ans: **200** rpm
